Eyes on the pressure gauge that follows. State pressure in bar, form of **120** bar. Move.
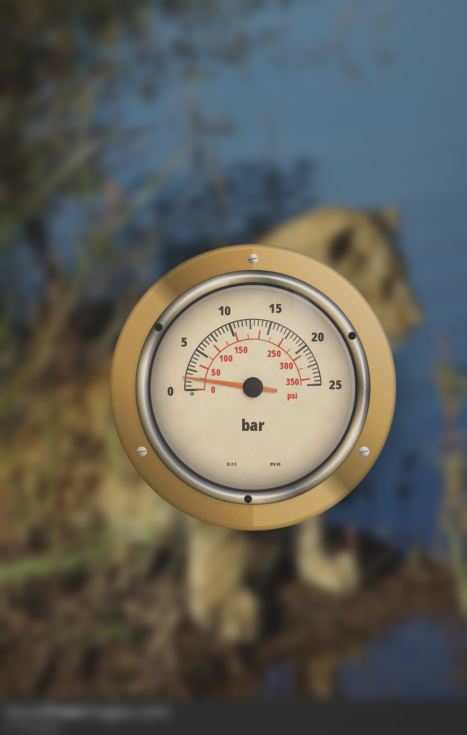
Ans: **1.5** bar
